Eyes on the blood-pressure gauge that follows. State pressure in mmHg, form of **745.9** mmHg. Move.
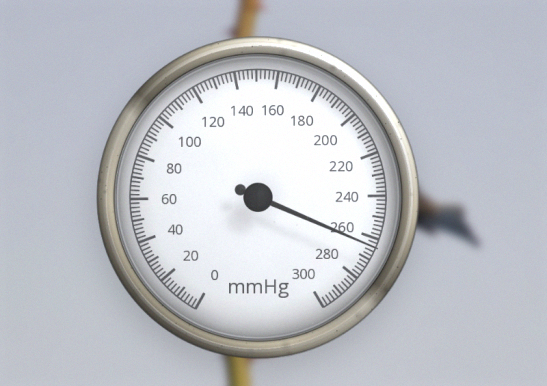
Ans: **264** mmHg
